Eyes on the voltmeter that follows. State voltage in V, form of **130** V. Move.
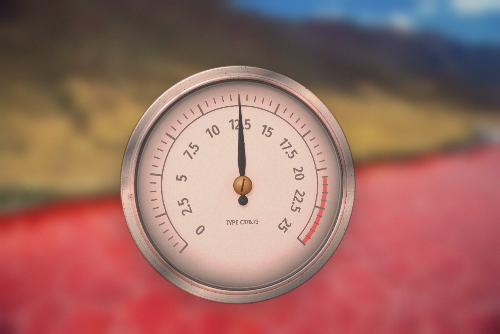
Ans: **12.5** V
